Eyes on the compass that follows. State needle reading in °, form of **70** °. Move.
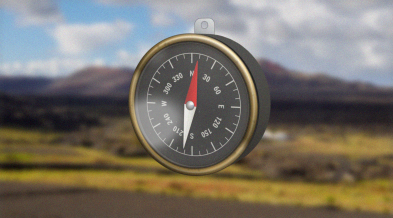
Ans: **10** °
